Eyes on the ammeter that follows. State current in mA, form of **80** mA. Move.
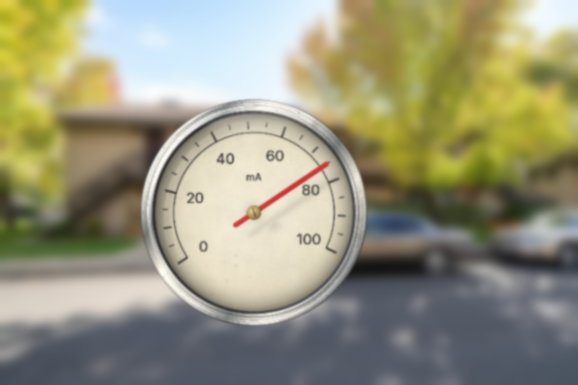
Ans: **75** mA
